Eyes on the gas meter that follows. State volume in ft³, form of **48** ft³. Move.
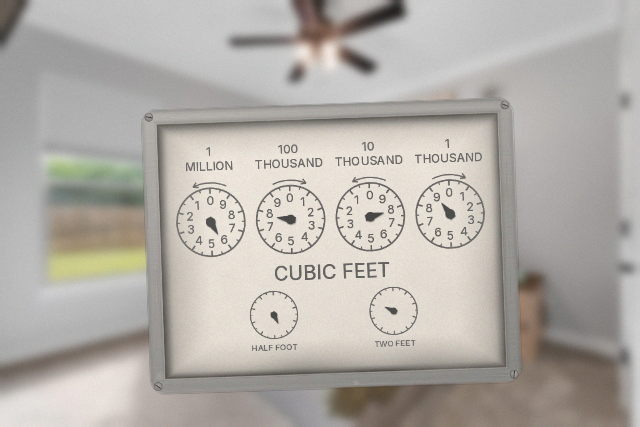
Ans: **577900** ft³
